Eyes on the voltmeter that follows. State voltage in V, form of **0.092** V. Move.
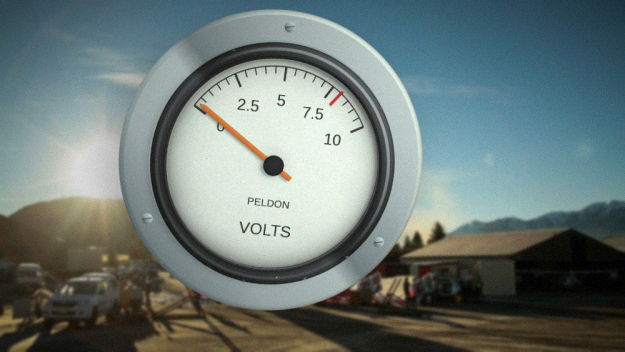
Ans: **0.25** V
